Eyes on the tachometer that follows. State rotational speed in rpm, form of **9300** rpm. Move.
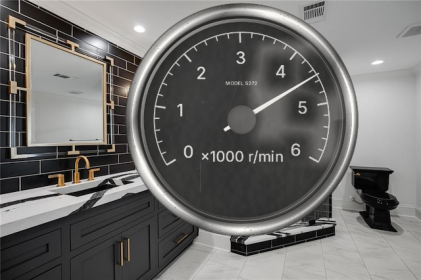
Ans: **4500** rpm
